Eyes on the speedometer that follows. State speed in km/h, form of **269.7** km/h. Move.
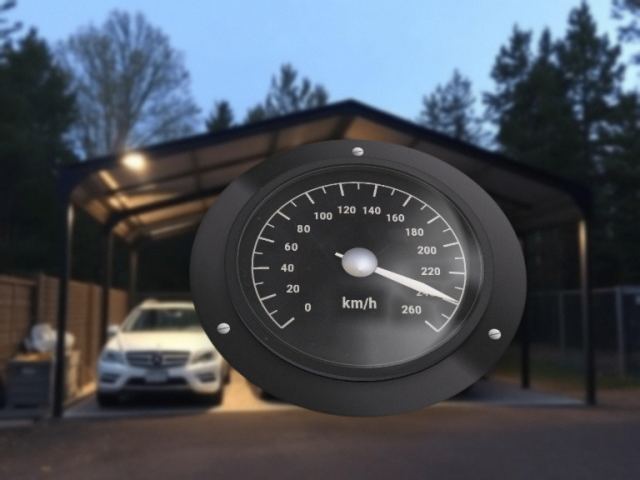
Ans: **240** km/h
